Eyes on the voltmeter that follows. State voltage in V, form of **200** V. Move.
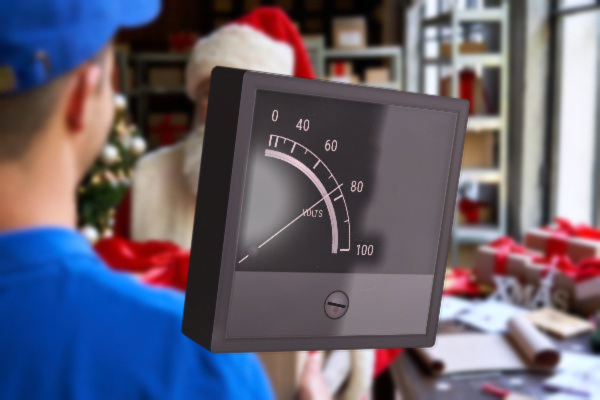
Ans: **75** V
